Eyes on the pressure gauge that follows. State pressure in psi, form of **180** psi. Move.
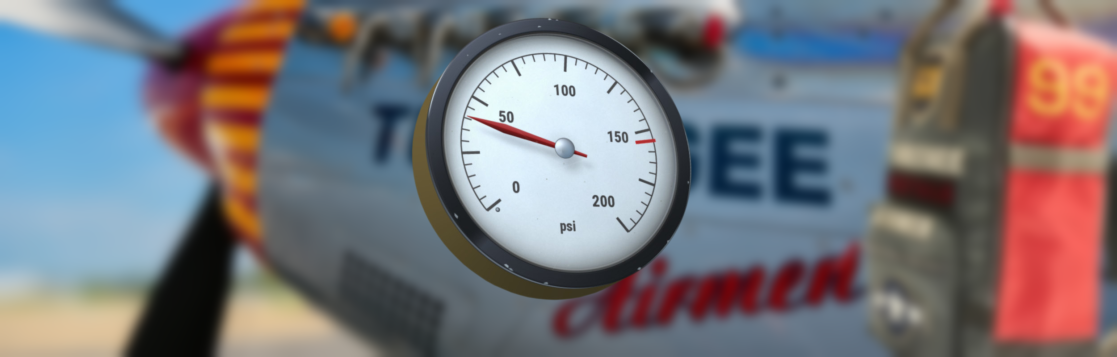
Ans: **40** psi
